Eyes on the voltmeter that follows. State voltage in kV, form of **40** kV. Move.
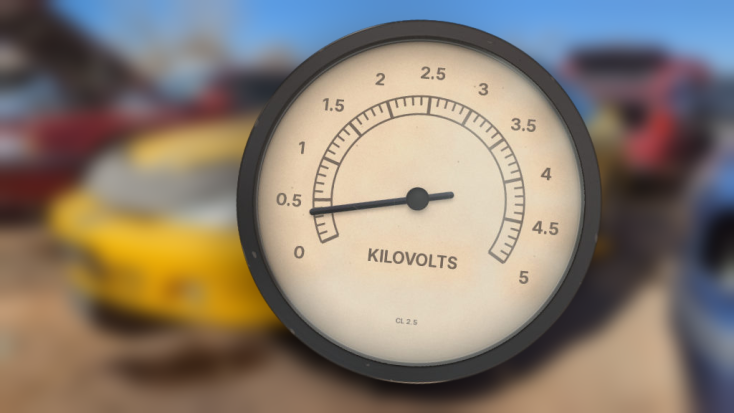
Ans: **0.35** kV
